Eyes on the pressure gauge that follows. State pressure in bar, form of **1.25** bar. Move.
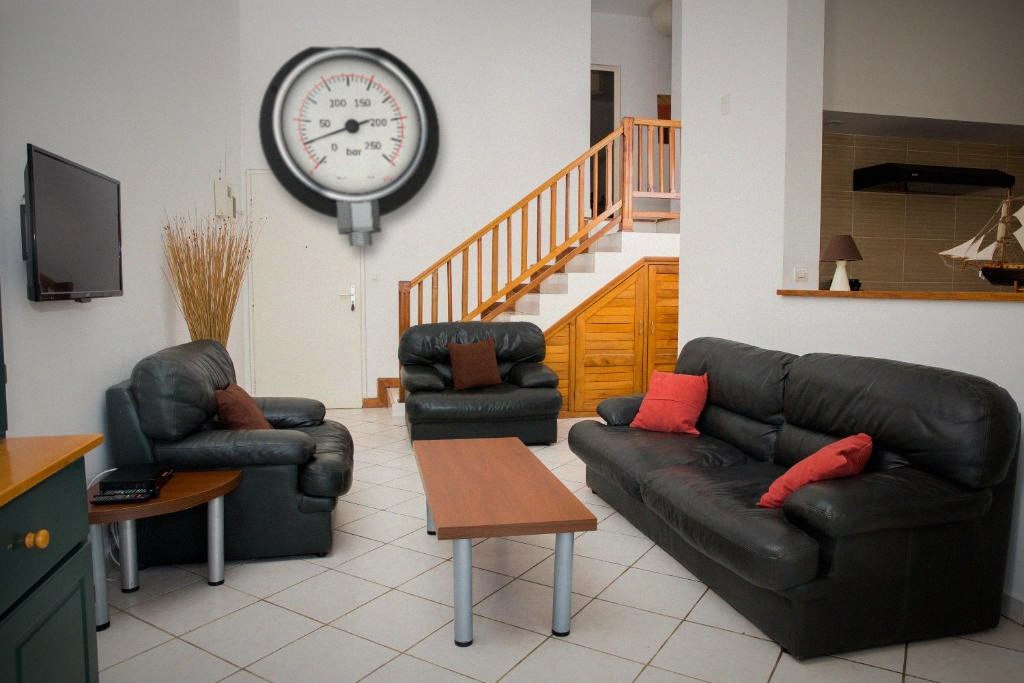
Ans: **25** bar
